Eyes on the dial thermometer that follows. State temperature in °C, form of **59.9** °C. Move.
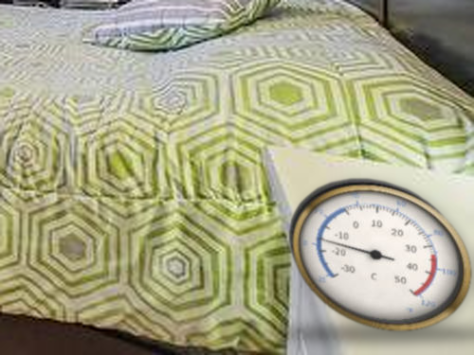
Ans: **-15** °C
